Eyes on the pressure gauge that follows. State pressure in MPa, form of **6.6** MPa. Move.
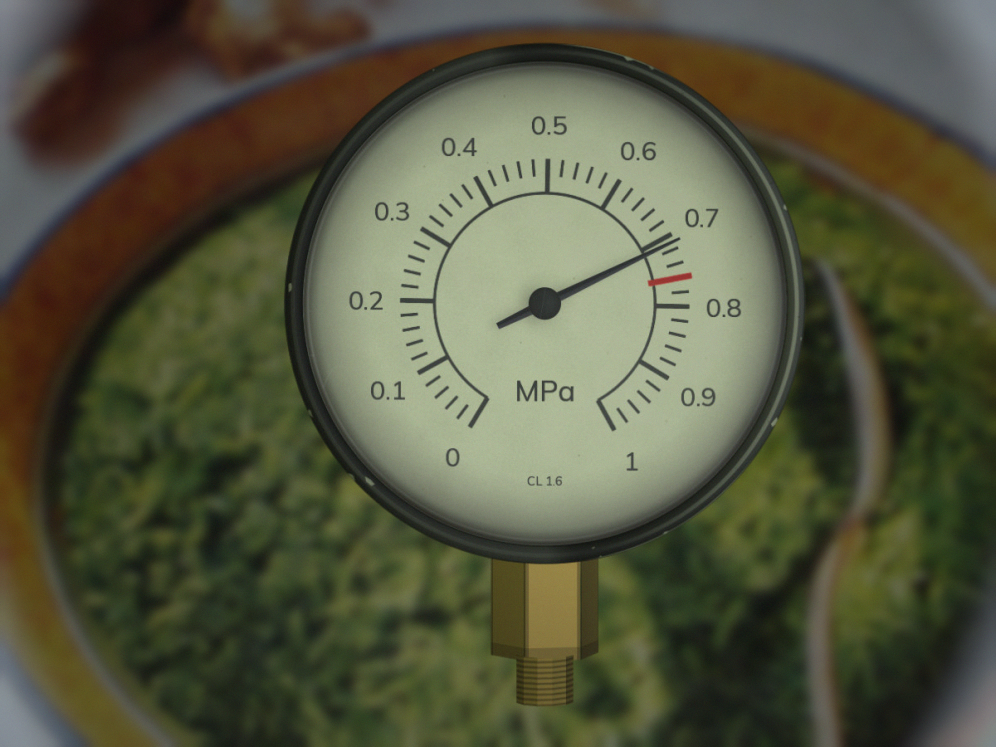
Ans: **0.71** MPa
